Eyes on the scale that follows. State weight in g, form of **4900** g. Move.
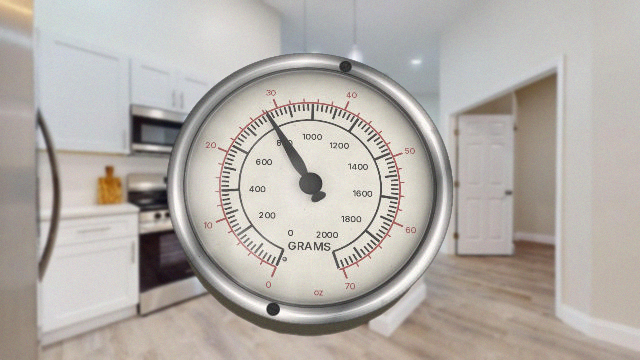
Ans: **800** g
